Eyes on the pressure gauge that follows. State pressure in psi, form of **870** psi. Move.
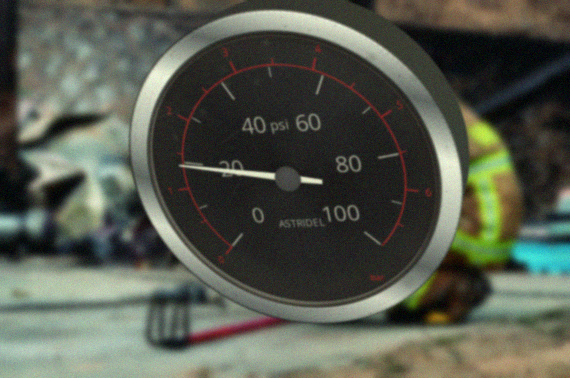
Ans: **20** psi
